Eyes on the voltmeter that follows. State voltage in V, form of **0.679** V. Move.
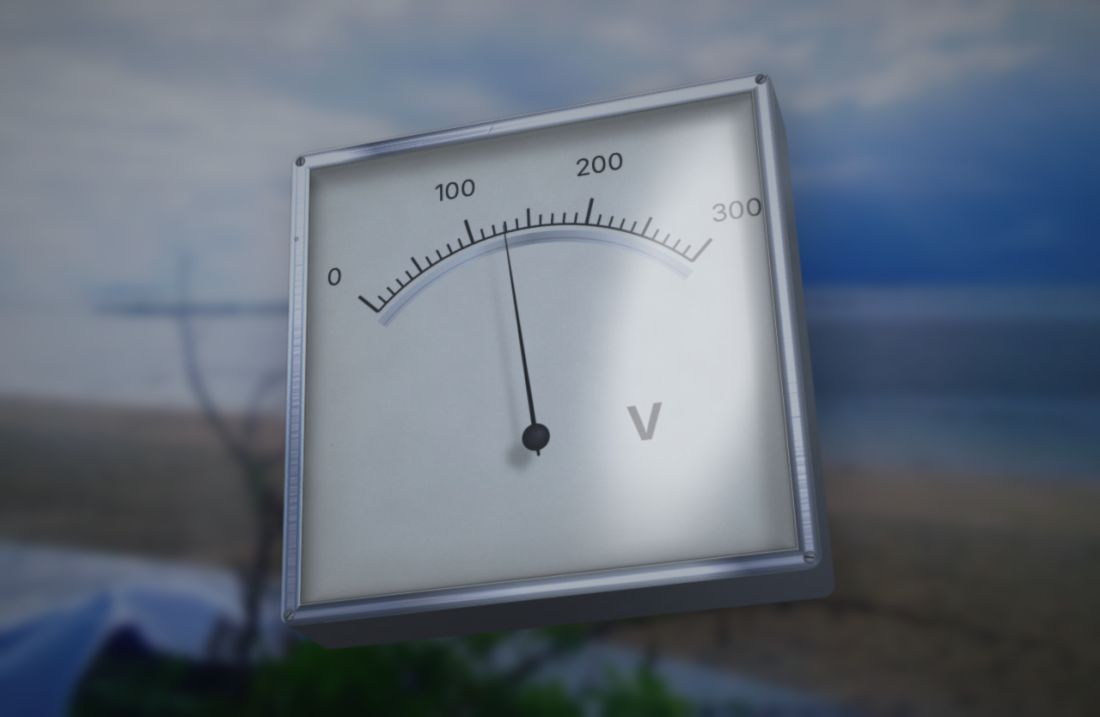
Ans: **130** V
